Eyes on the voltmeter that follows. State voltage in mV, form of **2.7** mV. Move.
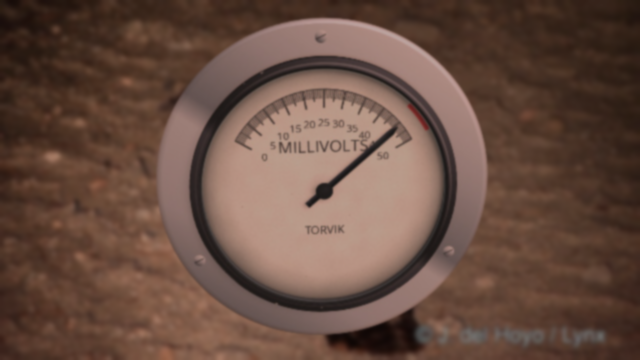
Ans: **45** mV
